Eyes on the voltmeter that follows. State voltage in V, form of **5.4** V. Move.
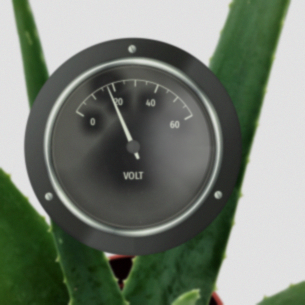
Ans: **17.5** V
